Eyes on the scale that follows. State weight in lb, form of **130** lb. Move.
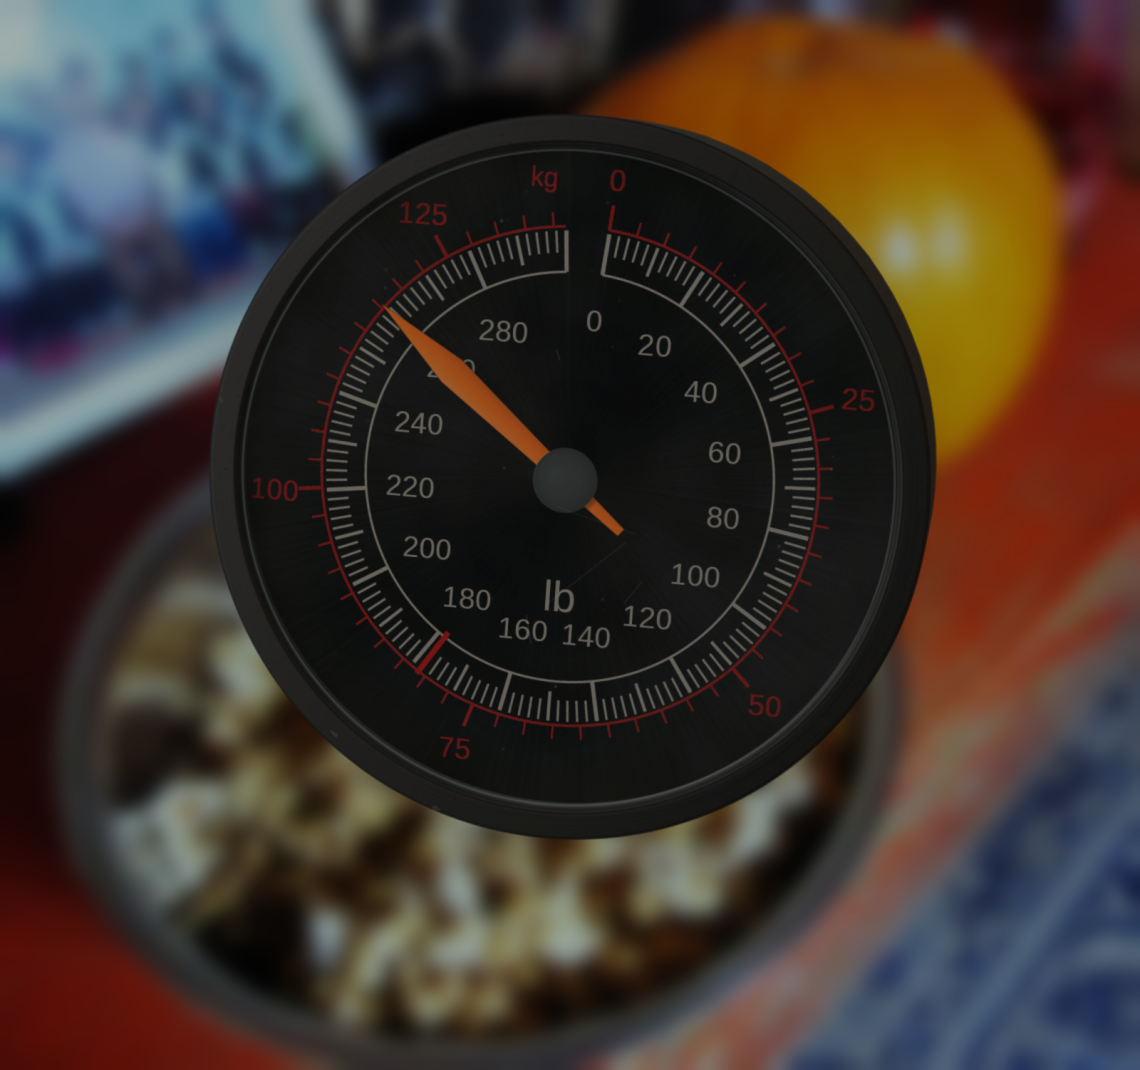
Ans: **260** lb
